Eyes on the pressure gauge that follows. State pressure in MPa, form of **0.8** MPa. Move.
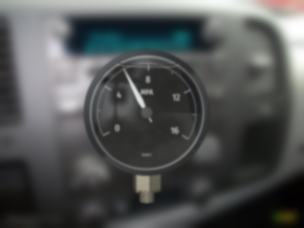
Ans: **6** MPa
